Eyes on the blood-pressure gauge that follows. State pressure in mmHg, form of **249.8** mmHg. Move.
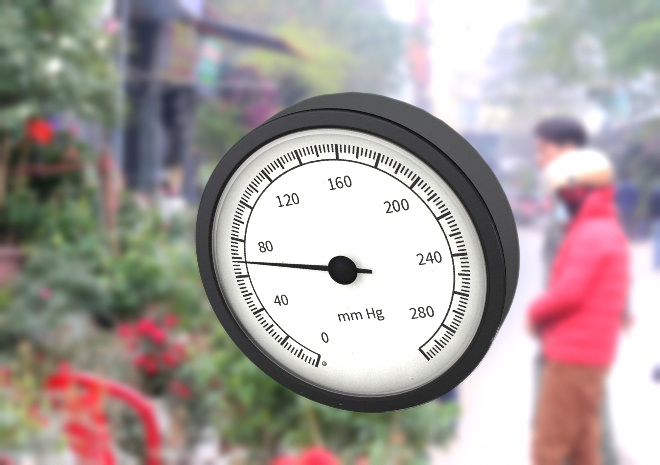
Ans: **70** mmHg
